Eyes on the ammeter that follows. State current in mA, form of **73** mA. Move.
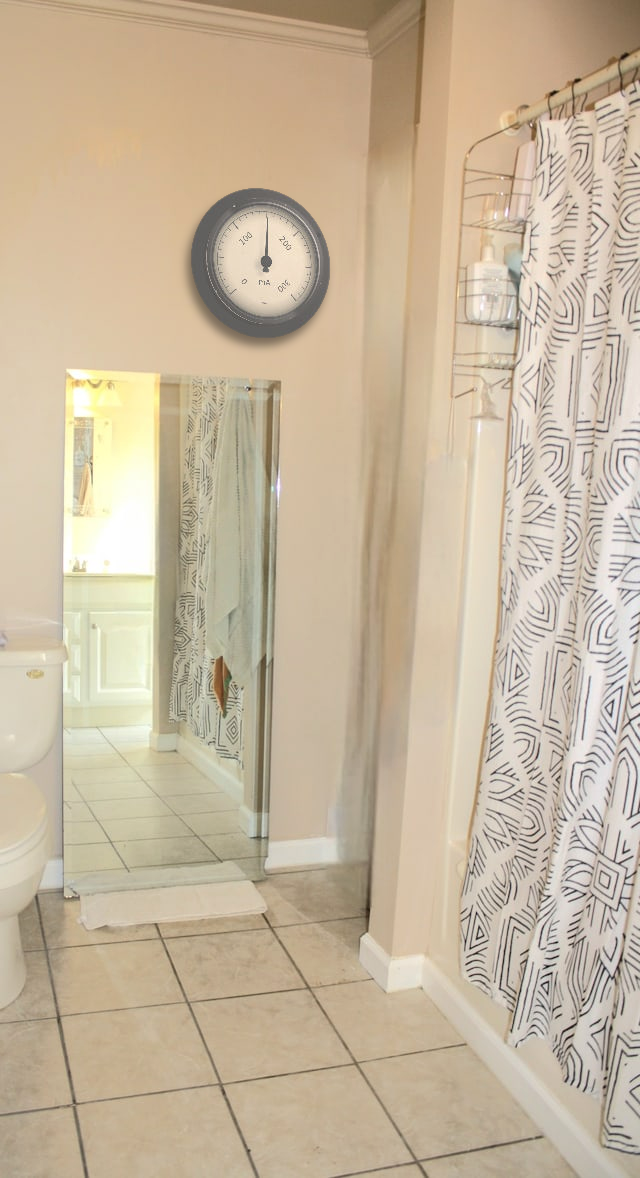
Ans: **150** mA
